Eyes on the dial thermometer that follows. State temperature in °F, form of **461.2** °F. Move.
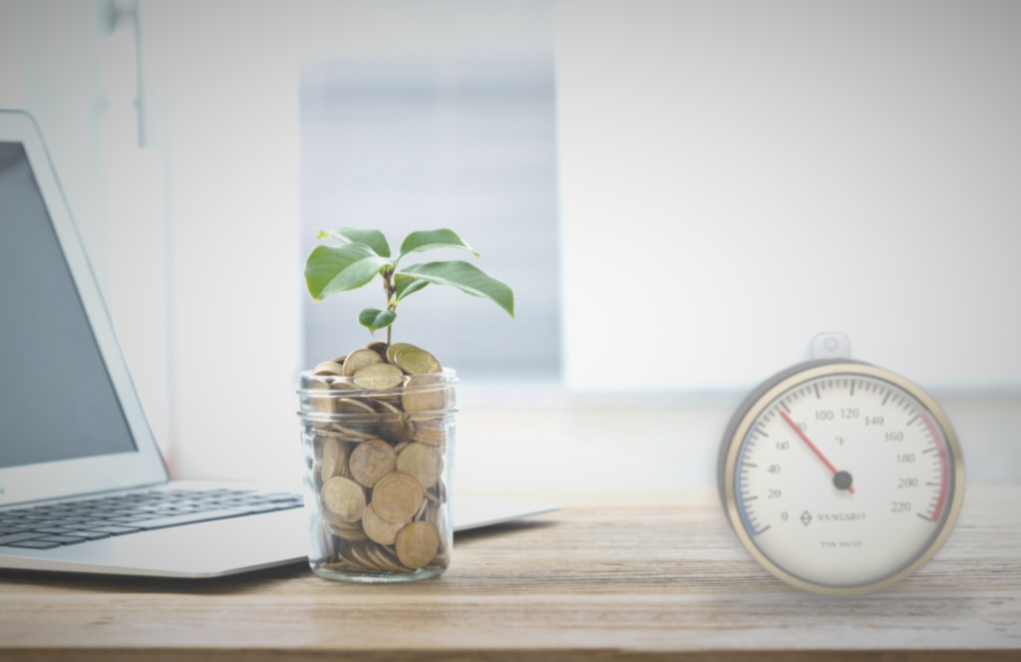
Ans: **76** °F
